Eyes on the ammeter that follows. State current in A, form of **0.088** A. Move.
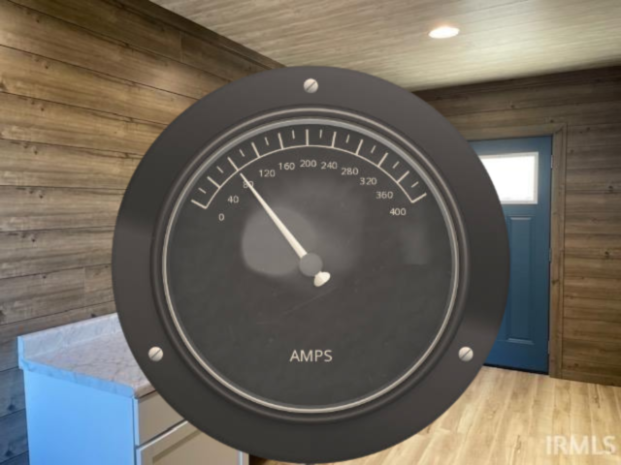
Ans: **80** A
